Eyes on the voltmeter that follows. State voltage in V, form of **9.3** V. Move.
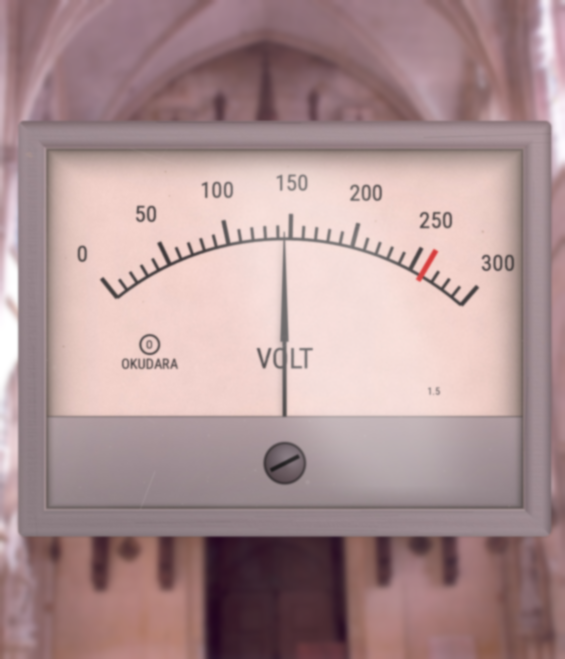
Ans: **145** V
